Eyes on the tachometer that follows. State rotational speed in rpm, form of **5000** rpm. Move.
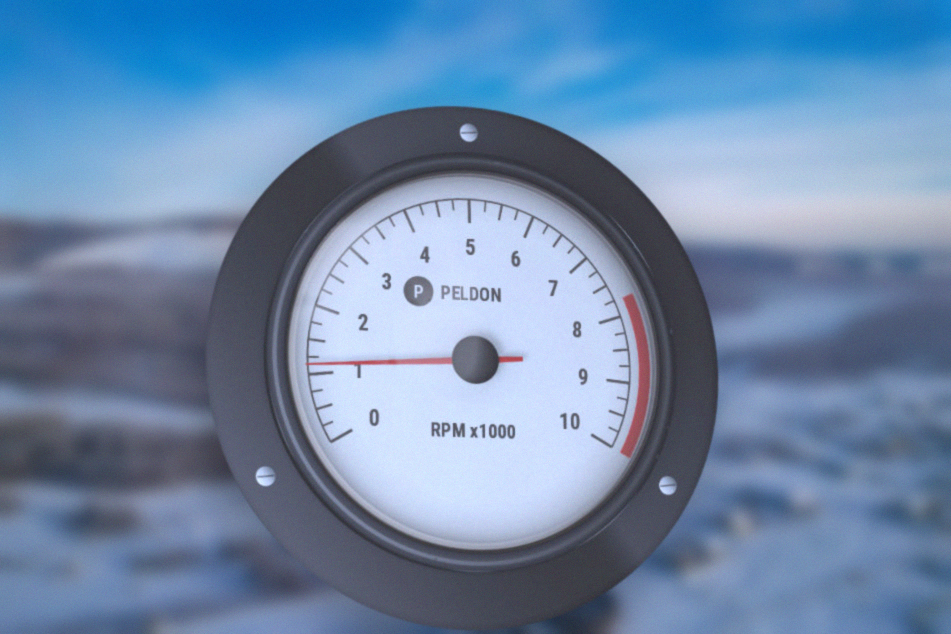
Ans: **1125** rpm
